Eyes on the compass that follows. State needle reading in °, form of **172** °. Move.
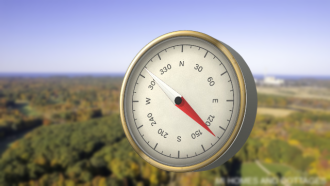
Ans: **130** °
